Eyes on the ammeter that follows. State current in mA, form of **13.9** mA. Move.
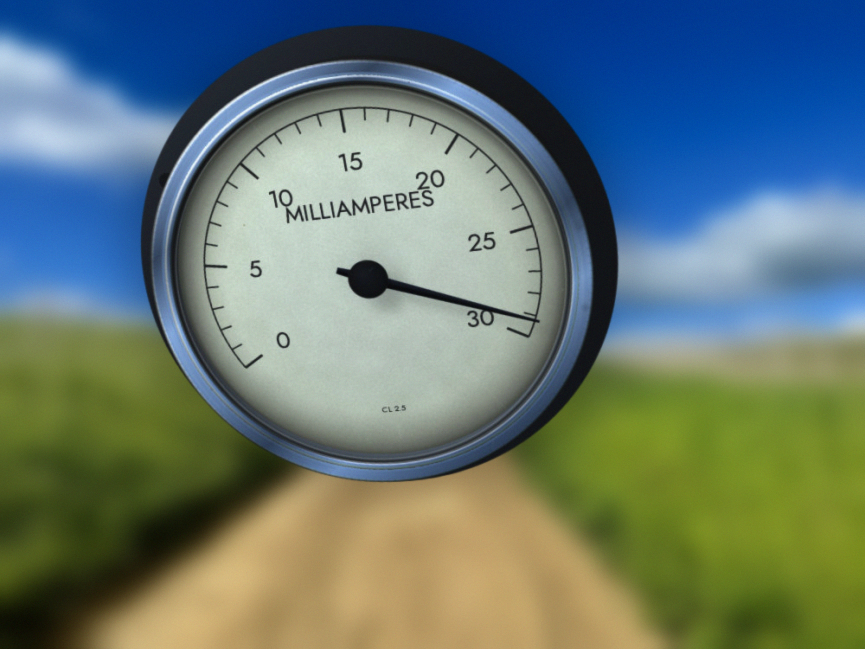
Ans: **29** mA
